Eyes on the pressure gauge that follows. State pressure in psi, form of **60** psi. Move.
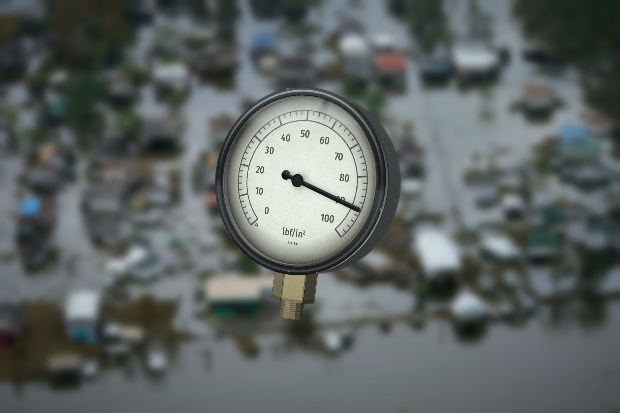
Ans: **90** psi
